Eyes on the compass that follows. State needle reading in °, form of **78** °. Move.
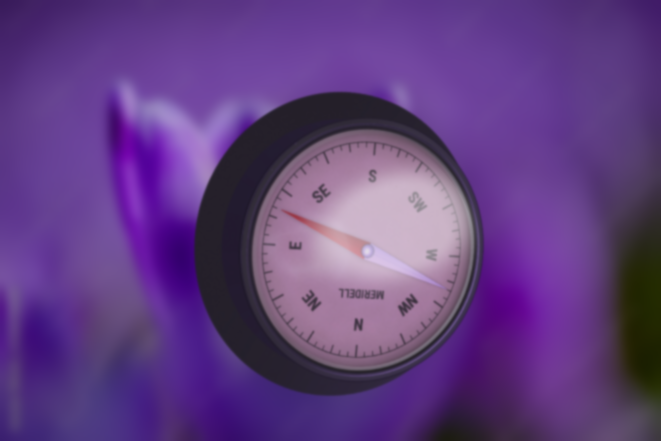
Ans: **110** °
